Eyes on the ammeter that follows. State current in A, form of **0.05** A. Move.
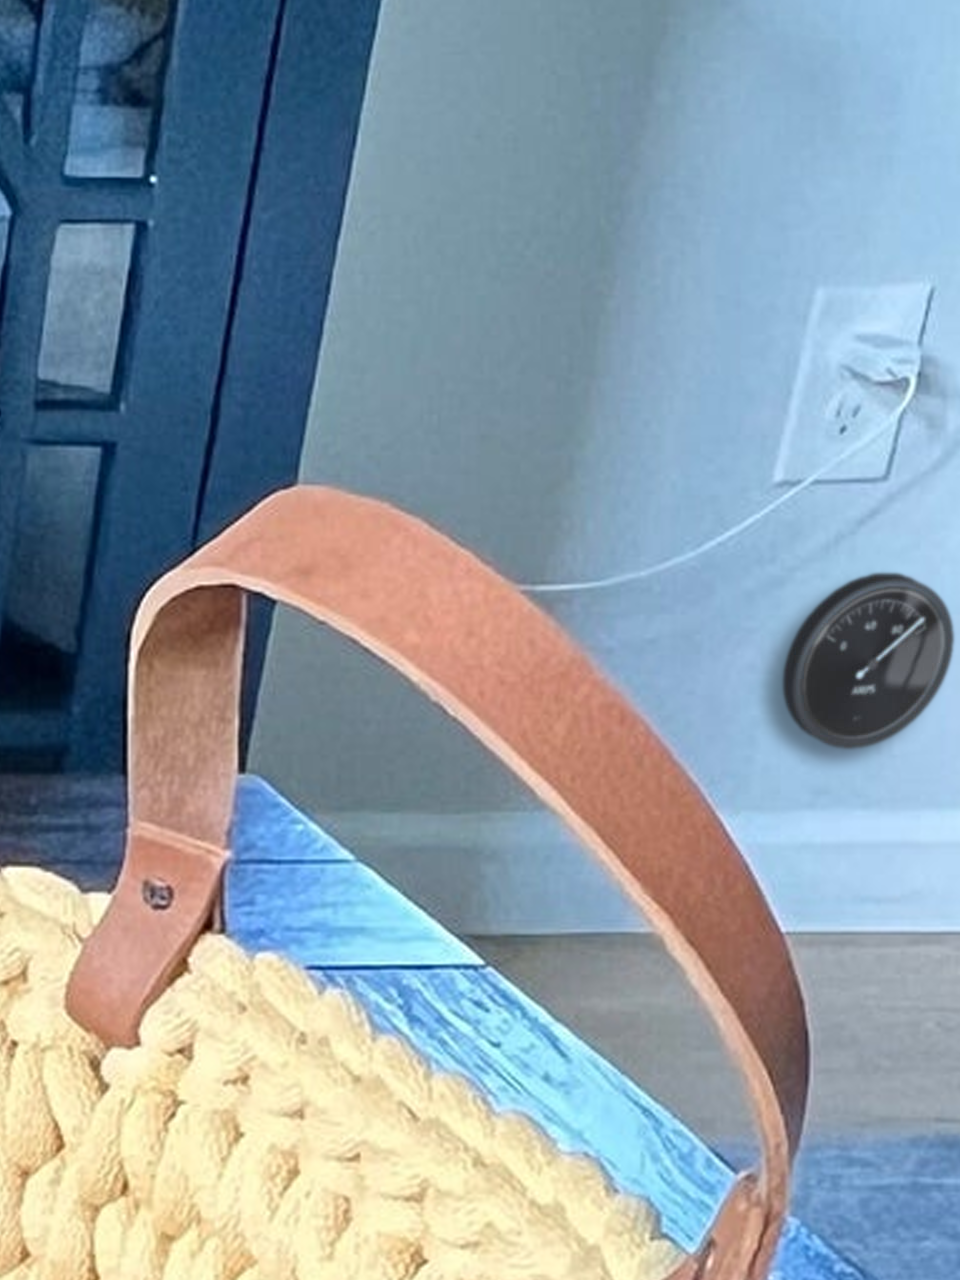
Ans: **90** A
